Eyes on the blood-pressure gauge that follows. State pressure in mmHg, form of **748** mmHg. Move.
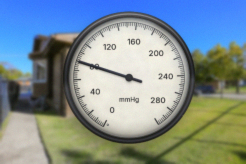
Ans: **80** mmHg
